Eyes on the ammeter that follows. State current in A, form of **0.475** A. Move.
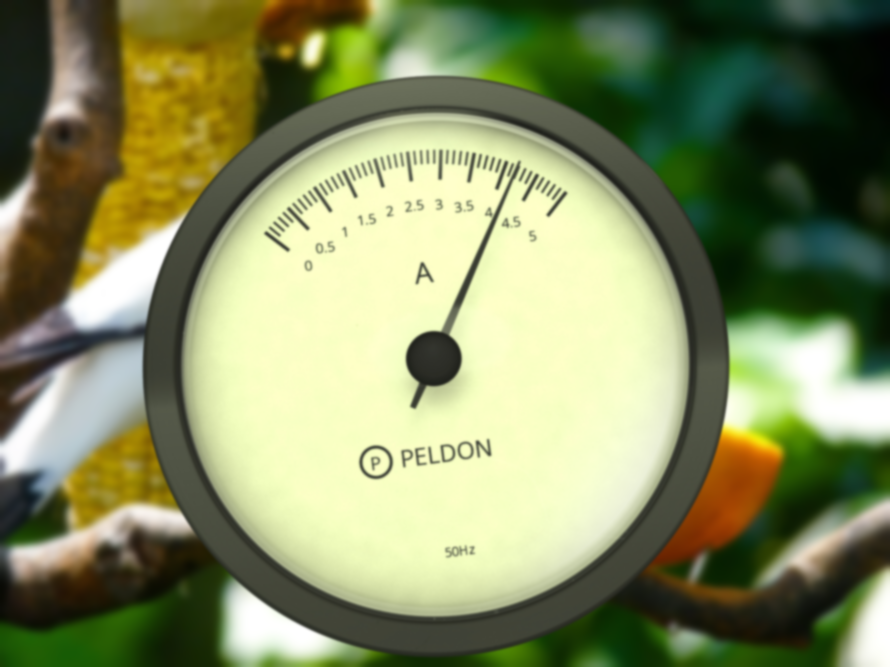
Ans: **4.2** A
